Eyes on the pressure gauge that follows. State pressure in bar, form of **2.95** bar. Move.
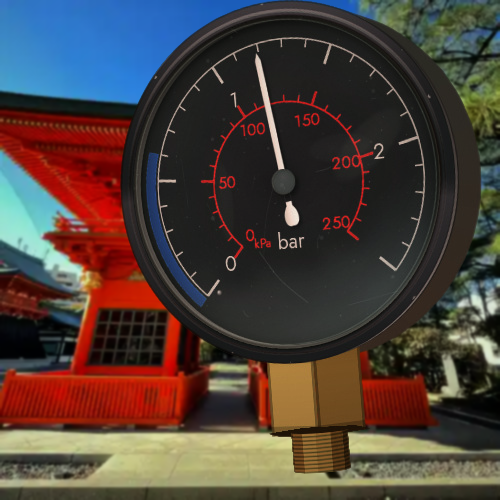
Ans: **1.2** bar
